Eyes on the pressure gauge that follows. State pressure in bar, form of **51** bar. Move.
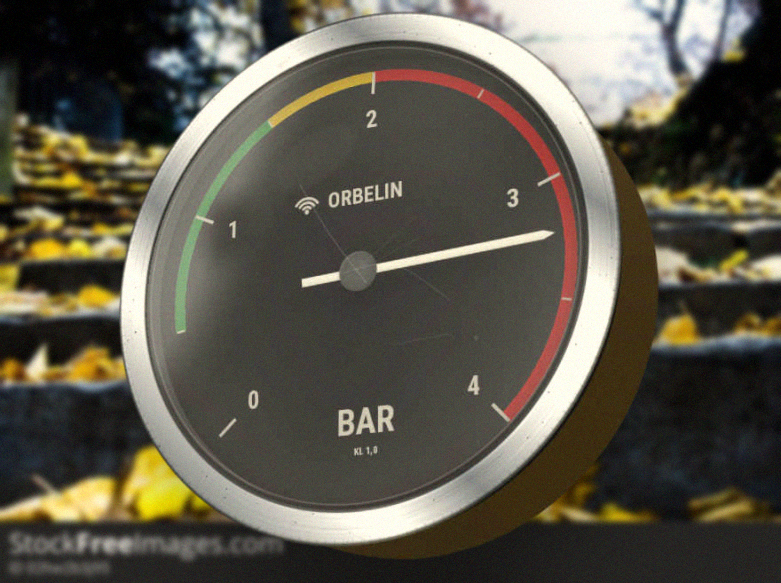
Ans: **3.25** bar
